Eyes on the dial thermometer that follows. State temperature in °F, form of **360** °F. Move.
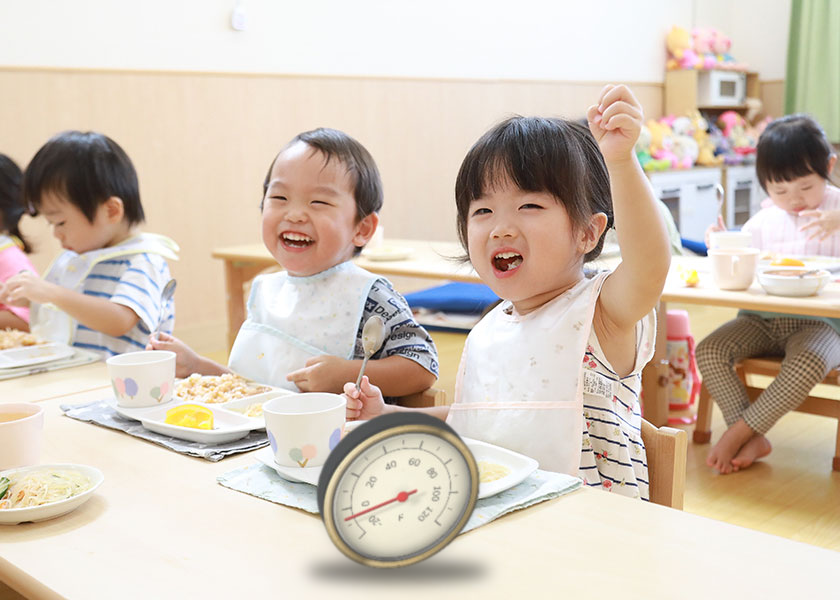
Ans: **-5** °F
